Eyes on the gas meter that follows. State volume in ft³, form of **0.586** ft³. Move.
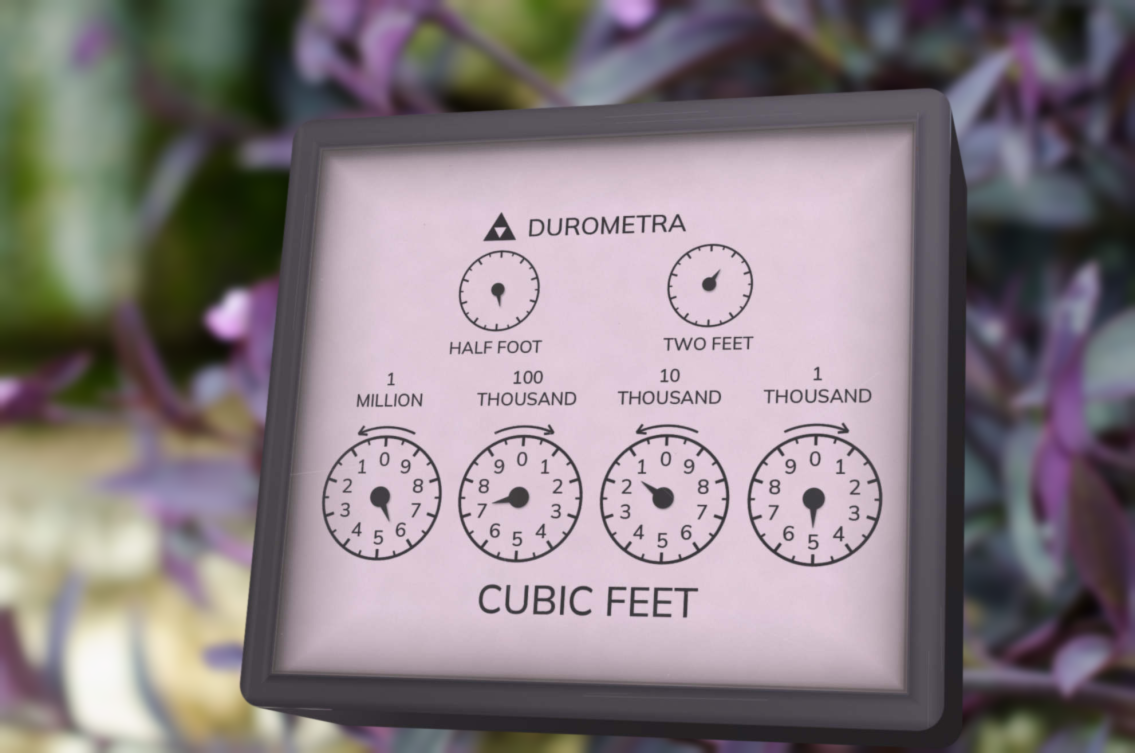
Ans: **571500** ft³
